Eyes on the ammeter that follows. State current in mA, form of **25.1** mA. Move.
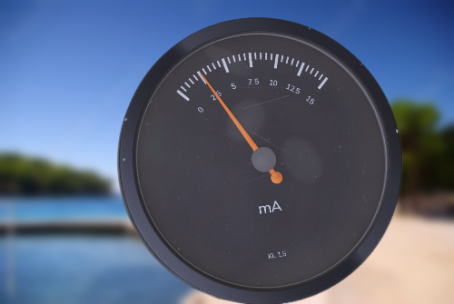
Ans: **2.5** mA
